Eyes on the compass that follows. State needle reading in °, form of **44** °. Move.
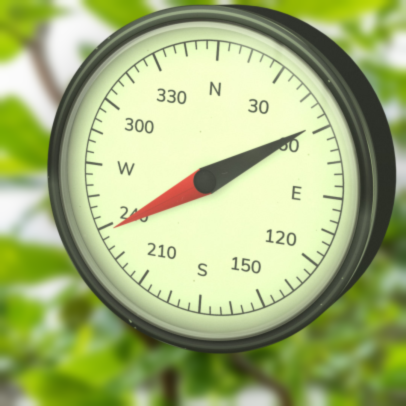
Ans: **237.5** °
